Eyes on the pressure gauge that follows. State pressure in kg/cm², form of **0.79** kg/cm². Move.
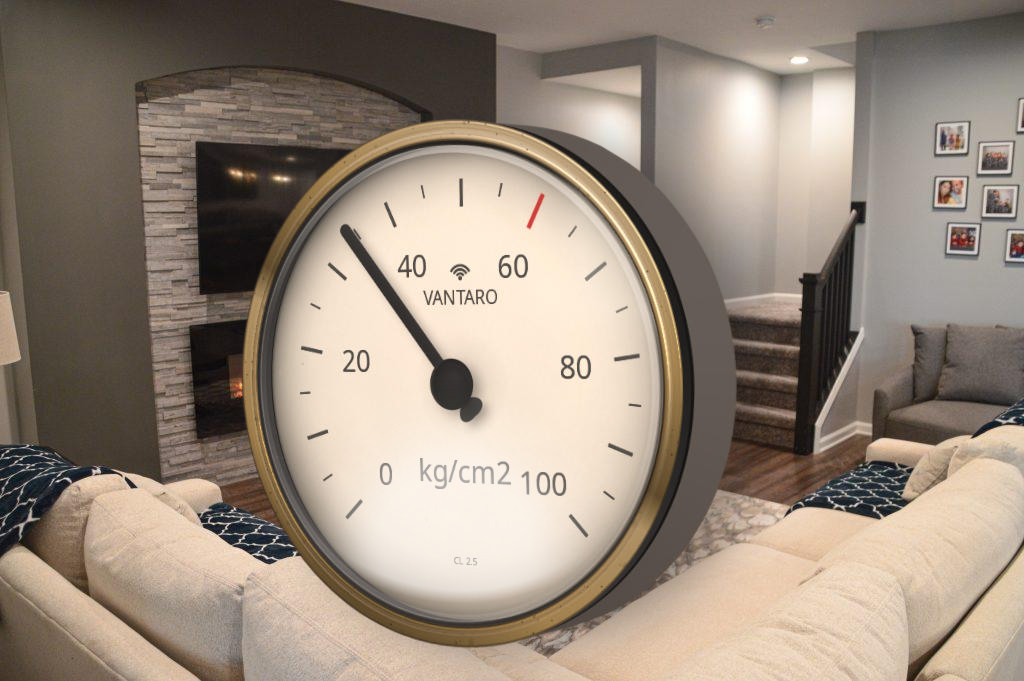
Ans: **35** kg/cm²
